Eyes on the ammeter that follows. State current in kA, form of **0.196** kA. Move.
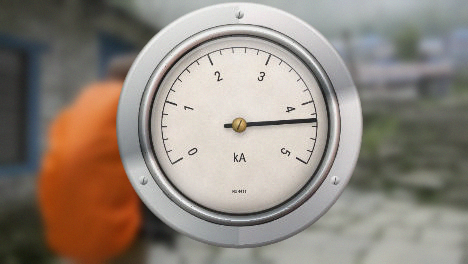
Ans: **4.3** kA
